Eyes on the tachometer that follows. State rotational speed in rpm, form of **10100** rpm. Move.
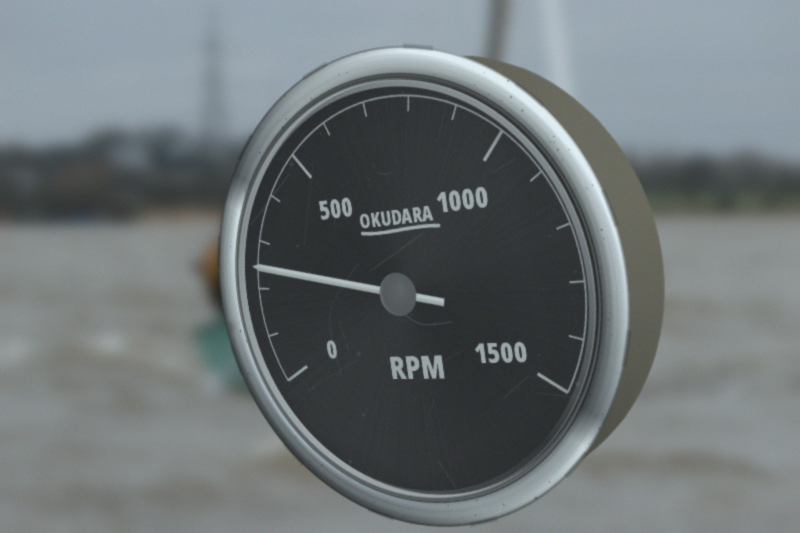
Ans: **250** rpm
